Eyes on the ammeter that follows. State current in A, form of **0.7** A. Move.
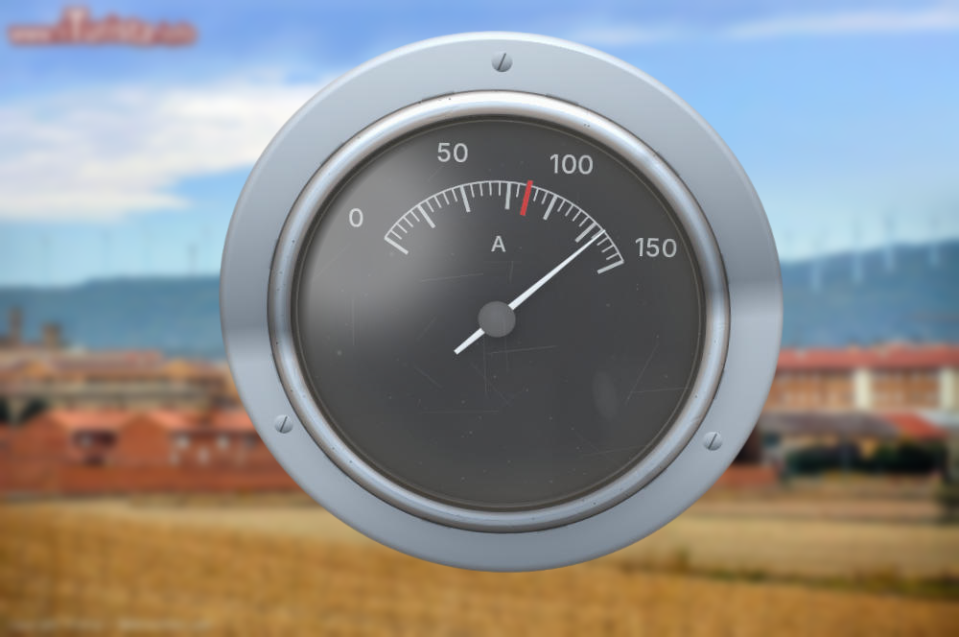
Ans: **130** A
